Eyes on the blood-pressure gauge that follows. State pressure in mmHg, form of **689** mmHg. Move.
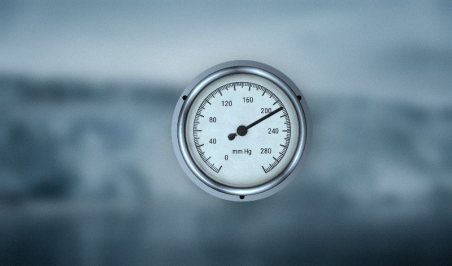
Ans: **210** mmHg
